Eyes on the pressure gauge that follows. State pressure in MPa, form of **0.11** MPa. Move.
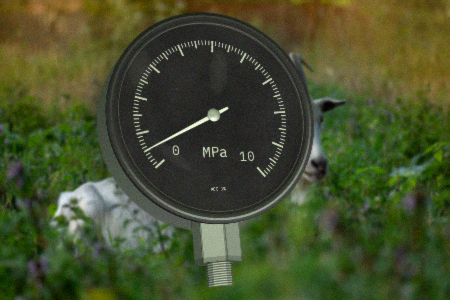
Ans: **0.5** MPa
